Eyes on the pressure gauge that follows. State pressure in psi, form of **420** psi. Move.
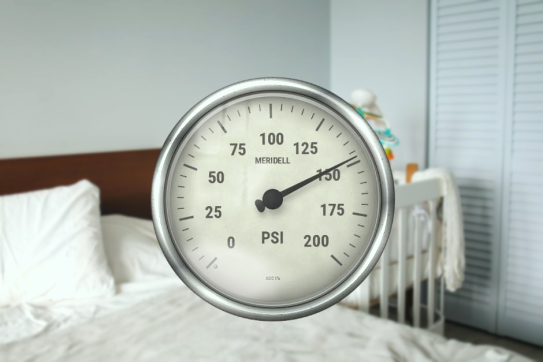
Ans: **147.5** psi
